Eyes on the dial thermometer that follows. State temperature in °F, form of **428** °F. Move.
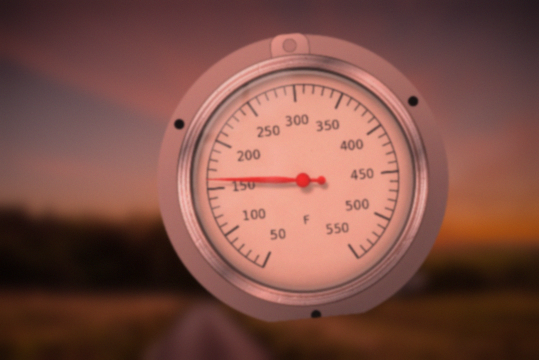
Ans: **160** °F
